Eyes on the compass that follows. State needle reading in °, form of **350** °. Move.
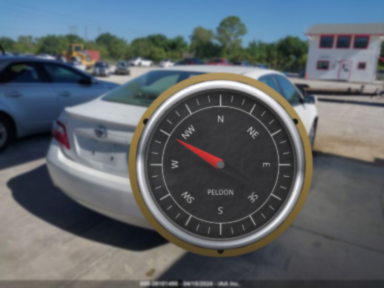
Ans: **300** °
